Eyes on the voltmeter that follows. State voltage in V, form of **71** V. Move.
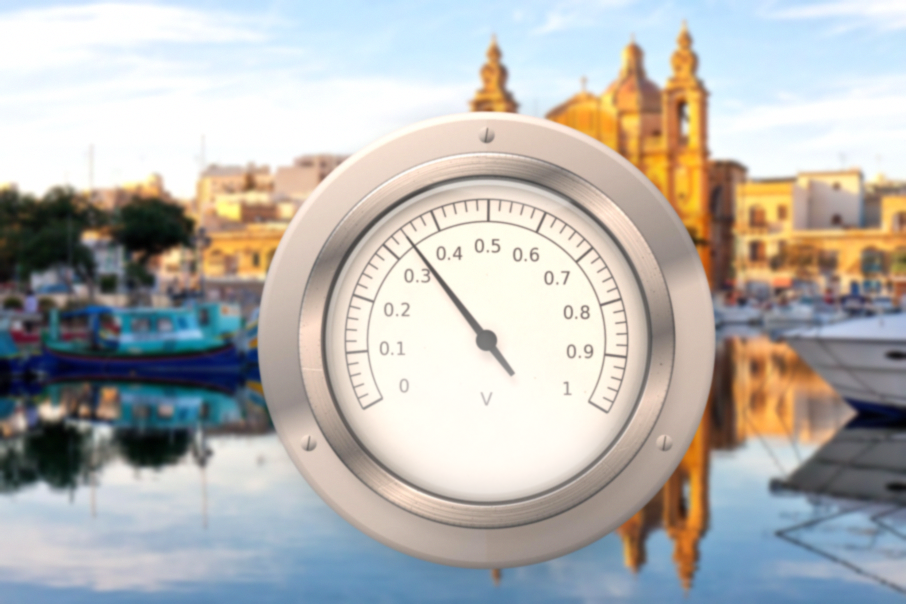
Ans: **0.34** V
